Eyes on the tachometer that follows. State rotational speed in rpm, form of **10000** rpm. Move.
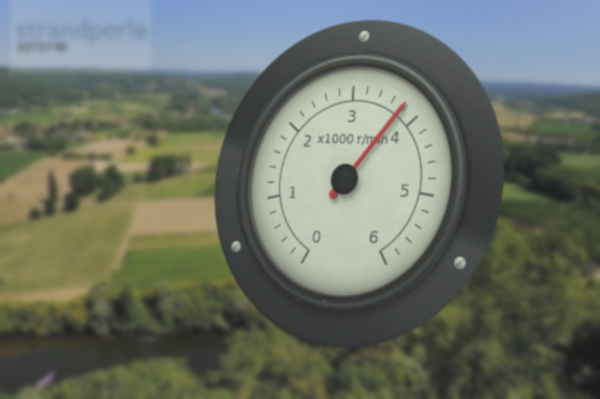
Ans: **3800** rpm
